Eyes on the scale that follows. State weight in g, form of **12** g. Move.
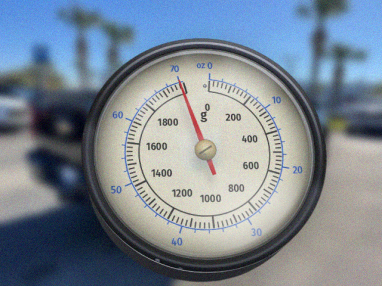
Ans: **1980** g
